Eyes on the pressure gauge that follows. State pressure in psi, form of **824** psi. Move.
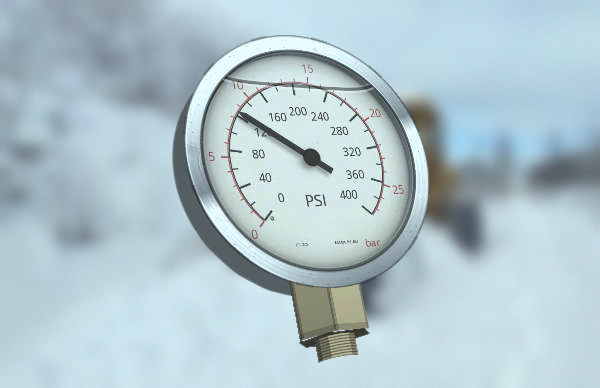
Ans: **120** psi
